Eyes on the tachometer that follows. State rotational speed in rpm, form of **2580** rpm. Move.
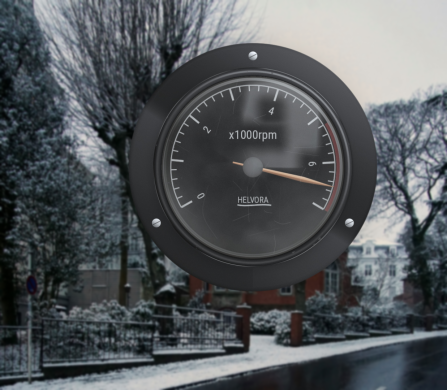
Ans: **6500** rpm
